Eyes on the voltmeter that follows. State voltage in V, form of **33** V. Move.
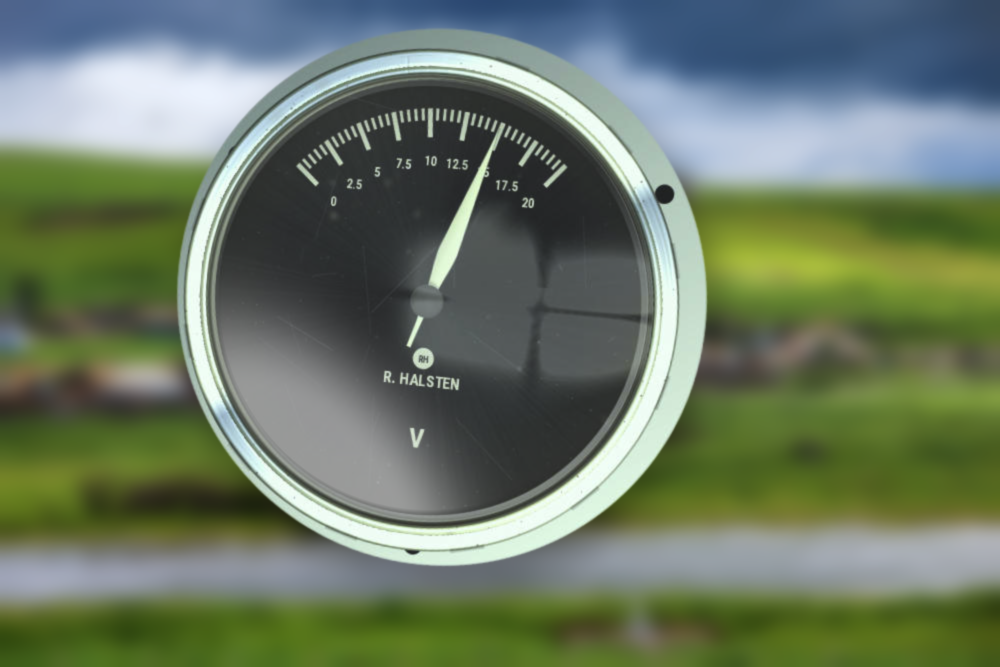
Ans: **15** V
